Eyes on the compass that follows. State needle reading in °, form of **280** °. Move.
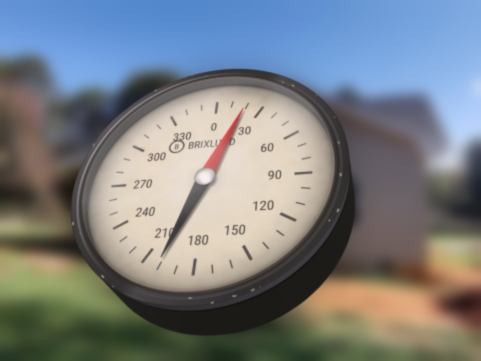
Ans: **20** °
